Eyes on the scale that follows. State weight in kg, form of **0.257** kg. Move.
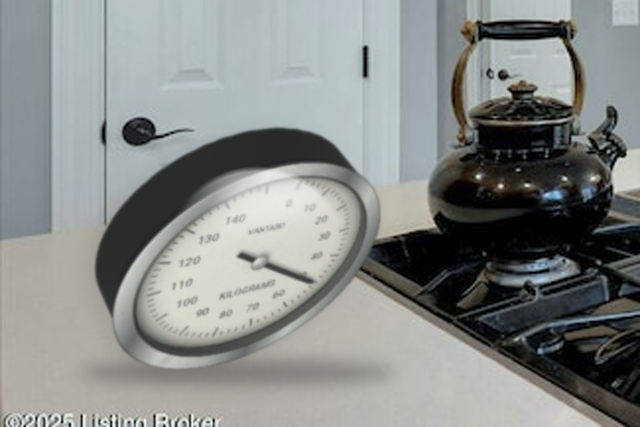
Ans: **50** kg
